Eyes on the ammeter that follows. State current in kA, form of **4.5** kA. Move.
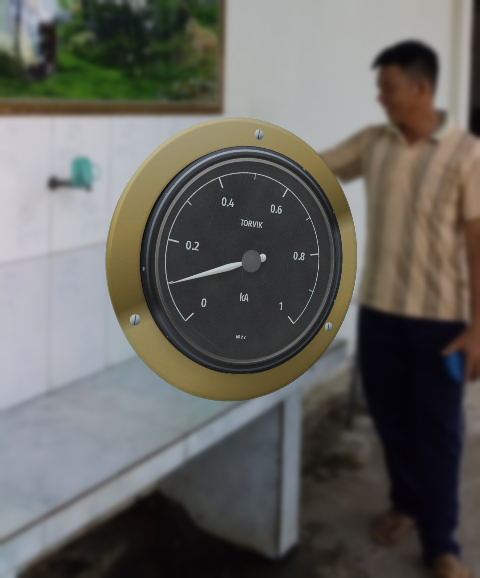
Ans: **0.1** kA
